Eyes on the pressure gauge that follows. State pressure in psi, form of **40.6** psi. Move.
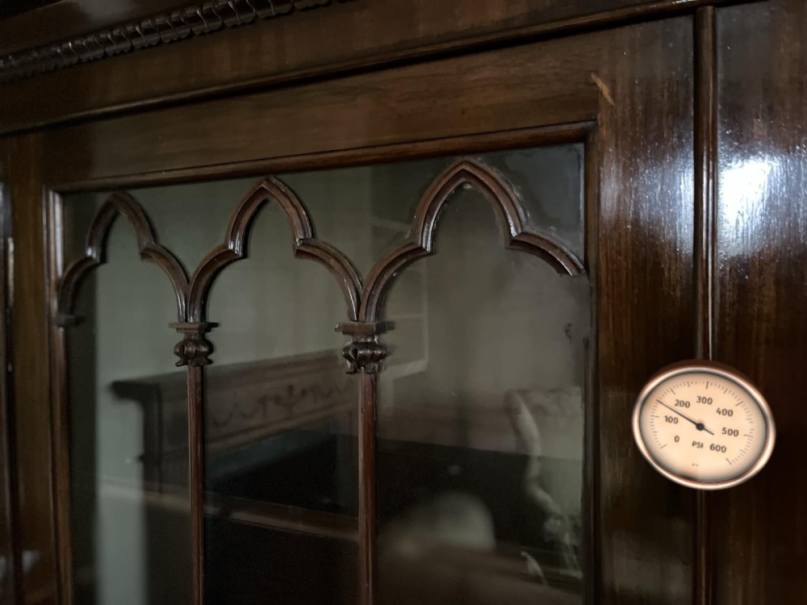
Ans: **150** psi
